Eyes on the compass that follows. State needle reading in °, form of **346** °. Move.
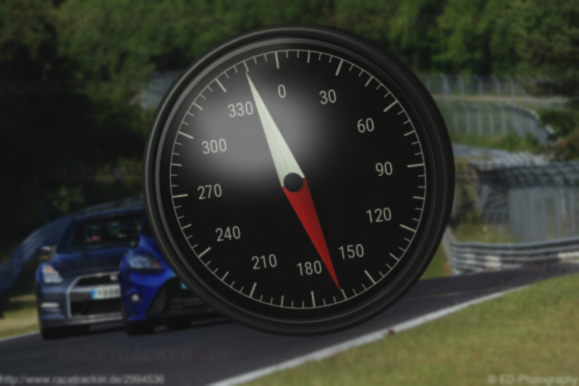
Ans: **165** °
